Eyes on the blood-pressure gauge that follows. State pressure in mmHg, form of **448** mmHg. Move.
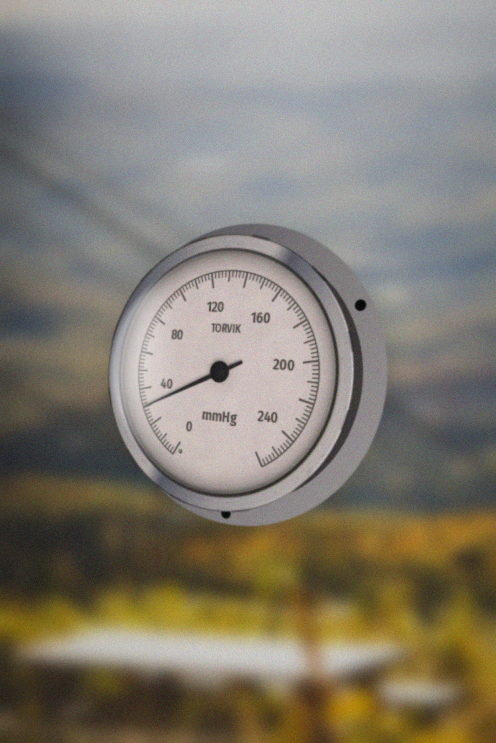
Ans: **30** mmHg
